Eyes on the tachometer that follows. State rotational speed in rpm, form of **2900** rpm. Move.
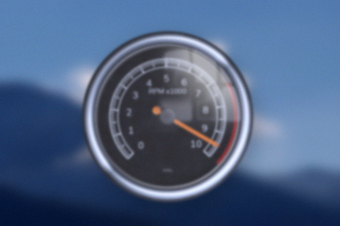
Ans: **9500** rpm
